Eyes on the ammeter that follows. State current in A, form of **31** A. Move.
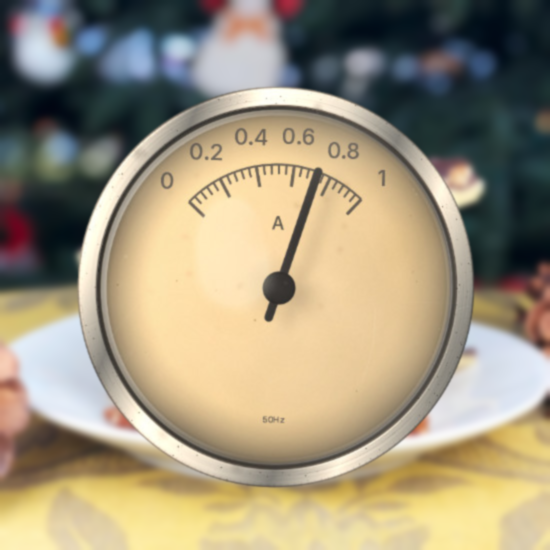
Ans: **0.72** A
